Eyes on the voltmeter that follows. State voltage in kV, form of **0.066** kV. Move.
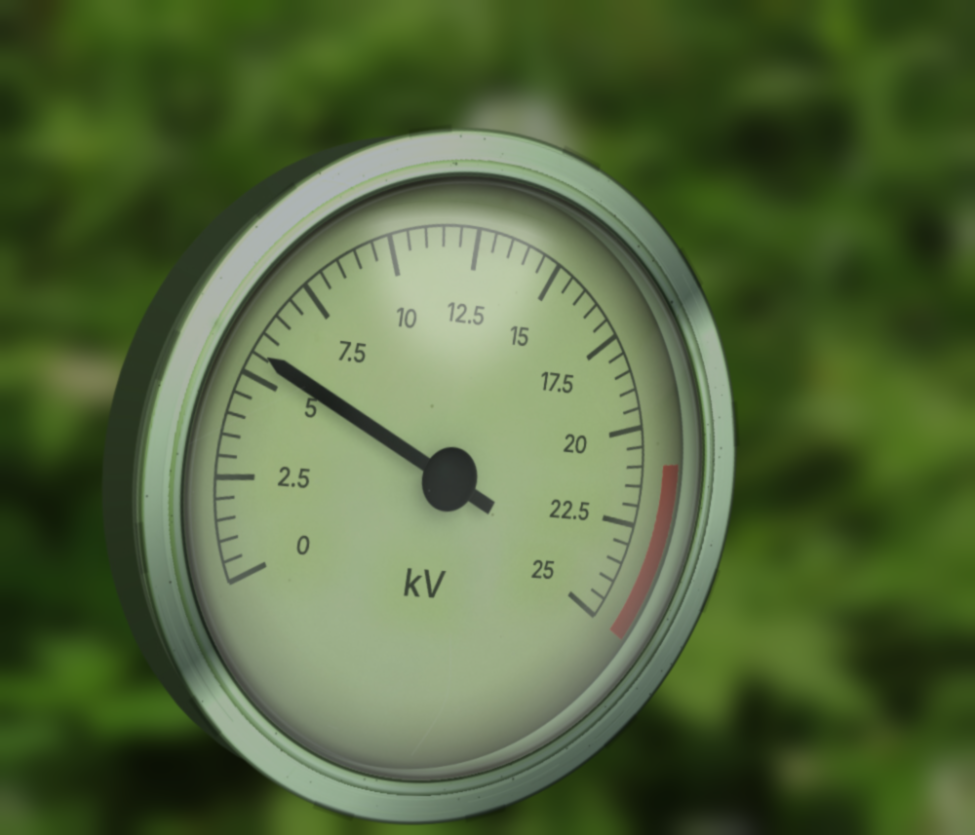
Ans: **5.5** kV
